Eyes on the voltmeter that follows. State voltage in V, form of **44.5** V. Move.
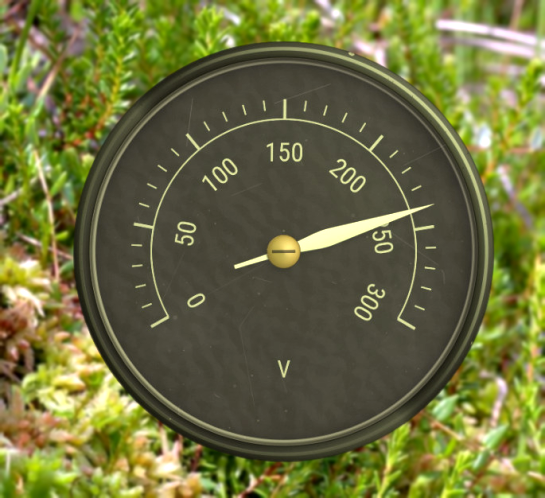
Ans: **240** V
